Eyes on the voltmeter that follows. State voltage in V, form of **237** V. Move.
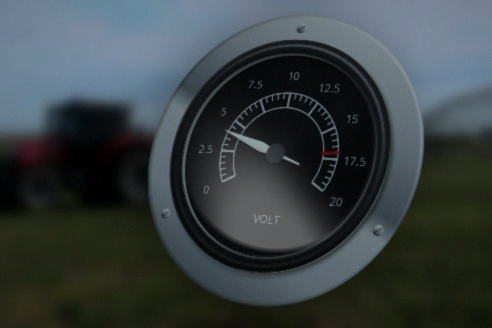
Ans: **4** V
